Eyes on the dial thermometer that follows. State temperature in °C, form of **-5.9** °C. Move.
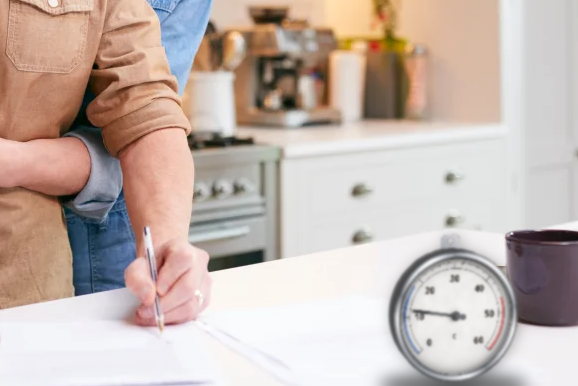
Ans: **12** °C
